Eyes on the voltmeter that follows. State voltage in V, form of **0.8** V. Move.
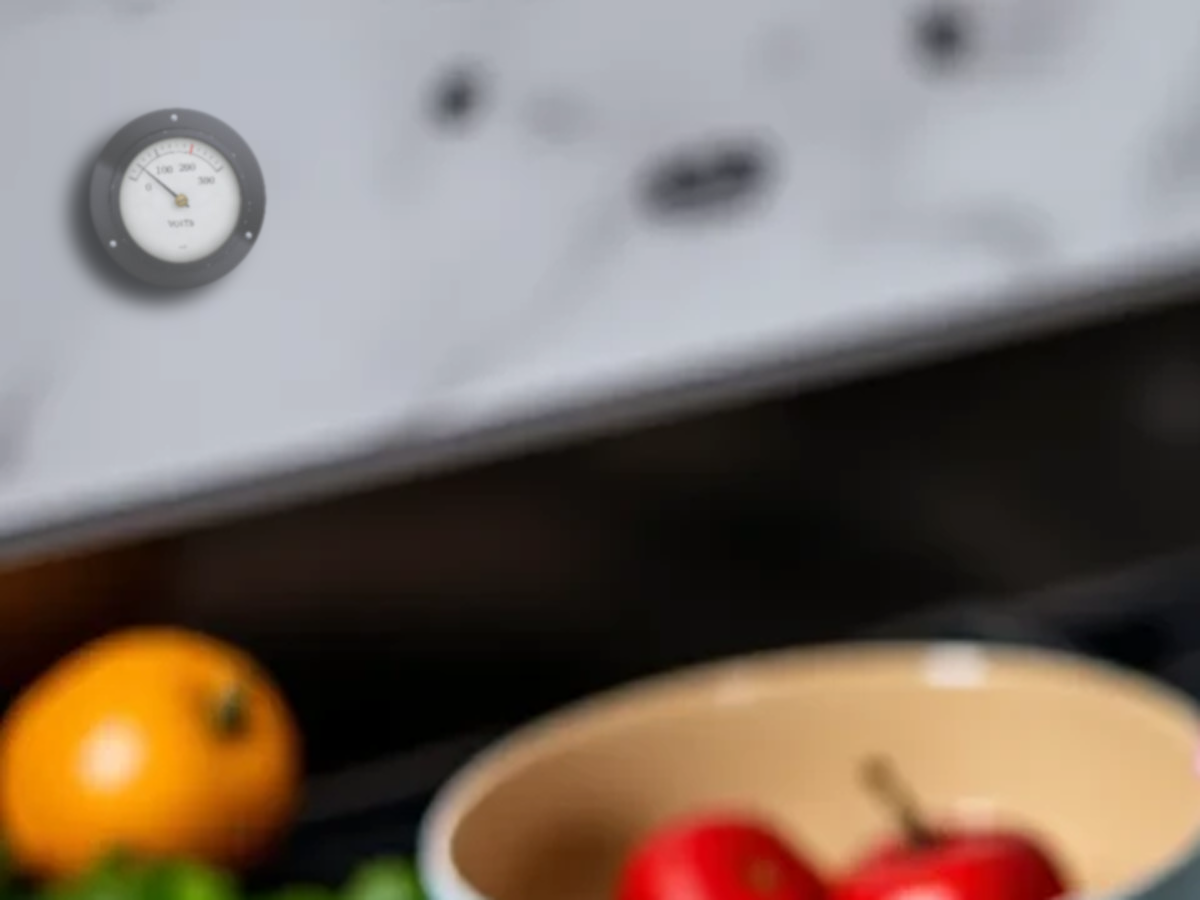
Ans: **40** V
